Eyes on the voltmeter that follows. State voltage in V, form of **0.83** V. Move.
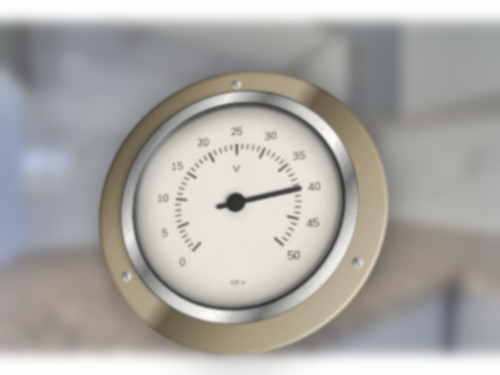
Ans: **40** V
